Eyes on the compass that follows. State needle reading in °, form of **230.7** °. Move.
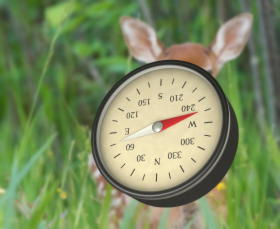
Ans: **255** °
